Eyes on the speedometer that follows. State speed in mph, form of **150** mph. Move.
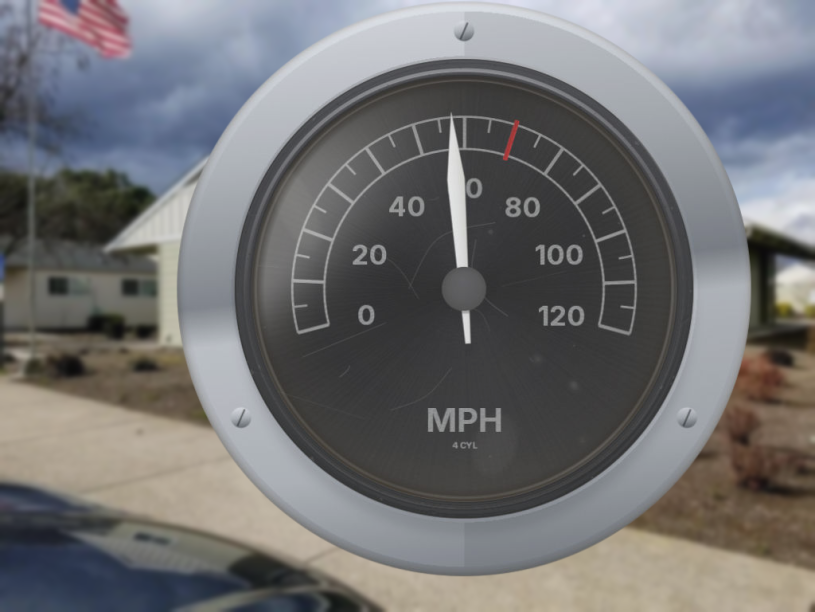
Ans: **57.5** mph
